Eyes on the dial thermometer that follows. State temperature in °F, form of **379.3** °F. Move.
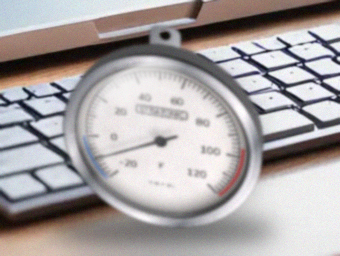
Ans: **-10** °F
